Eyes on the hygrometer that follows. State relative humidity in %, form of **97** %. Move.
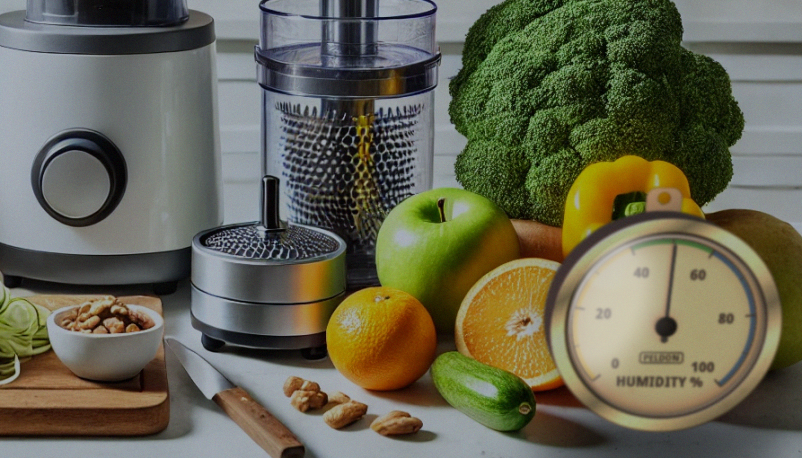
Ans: **50** %
